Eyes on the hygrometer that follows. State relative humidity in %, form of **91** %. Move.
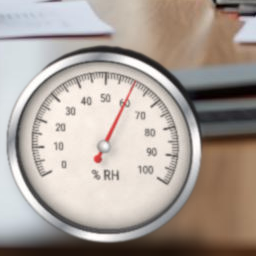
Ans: **60** %
